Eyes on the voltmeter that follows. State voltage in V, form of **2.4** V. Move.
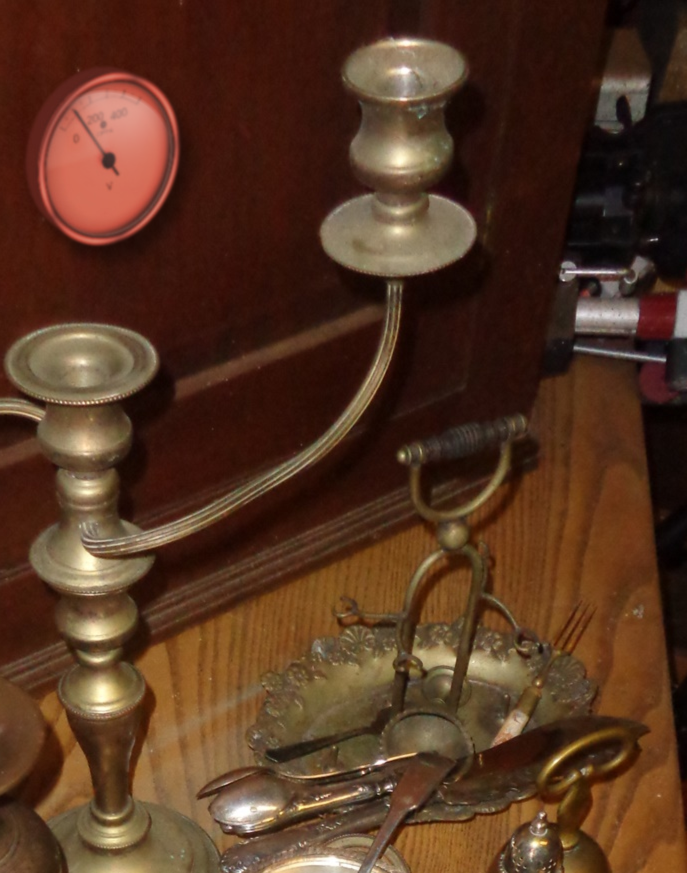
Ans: **100** V
